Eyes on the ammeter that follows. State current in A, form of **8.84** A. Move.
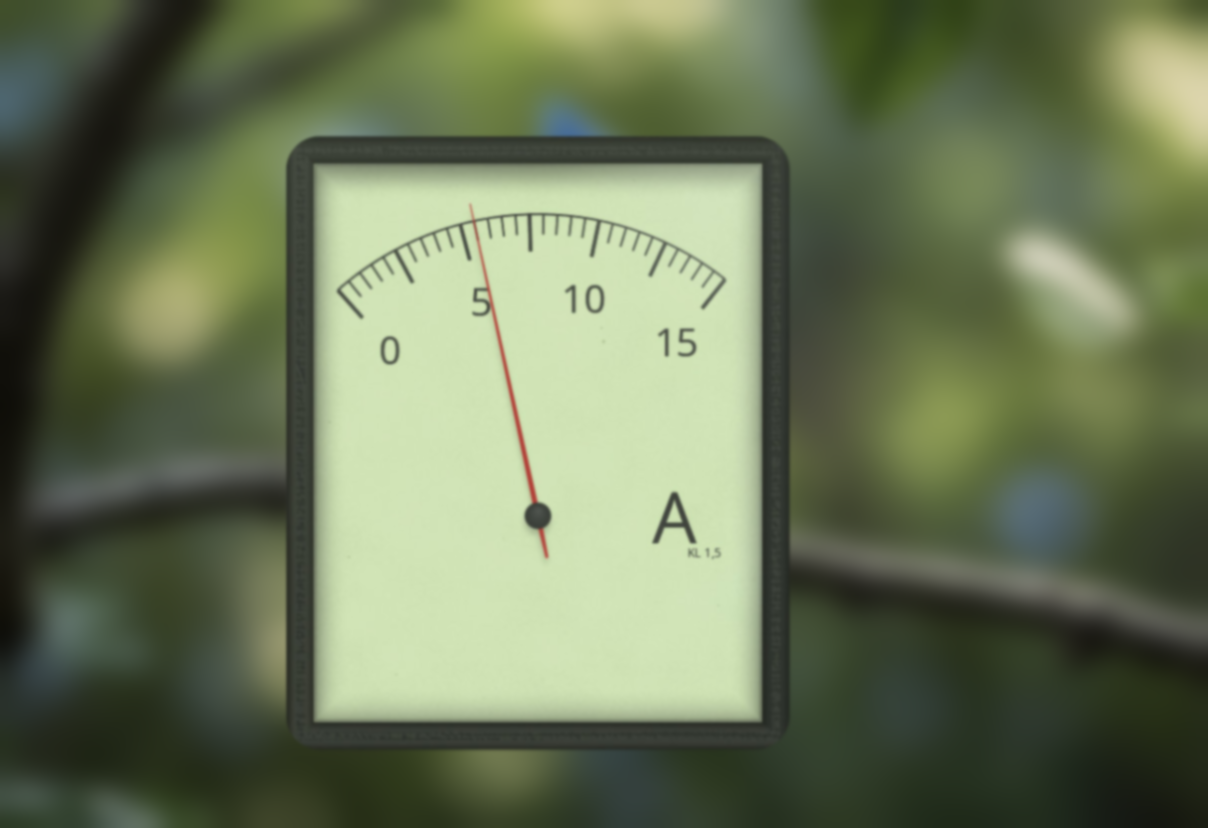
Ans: **5.5** A
